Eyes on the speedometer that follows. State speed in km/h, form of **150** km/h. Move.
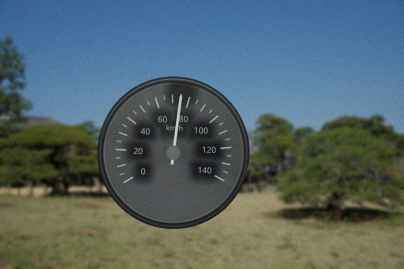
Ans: **75** km/h
